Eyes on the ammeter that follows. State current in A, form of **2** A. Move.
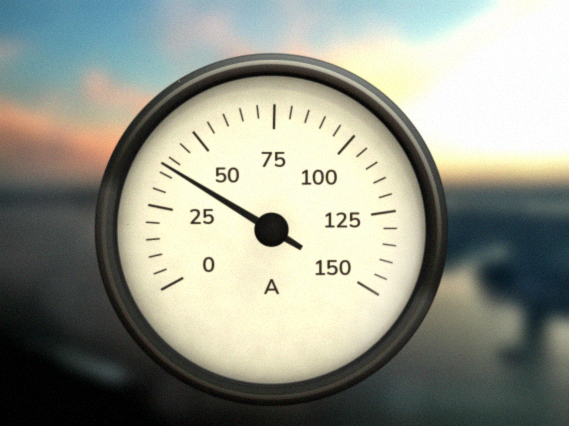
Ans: **37.5** A
